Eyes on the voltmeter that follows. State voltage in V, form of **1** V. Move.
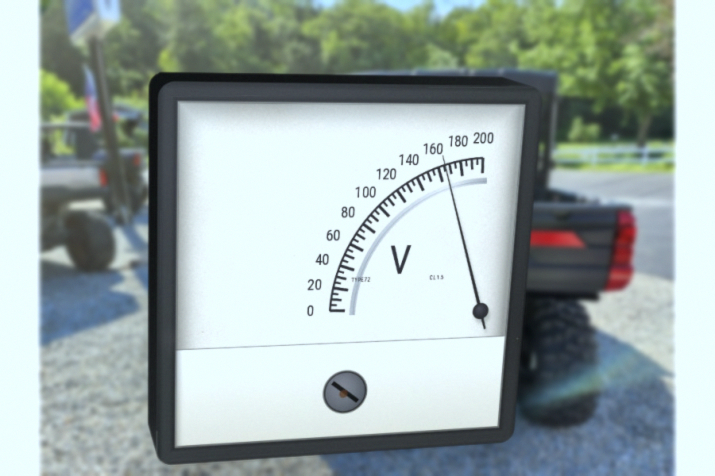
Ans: **165** V
